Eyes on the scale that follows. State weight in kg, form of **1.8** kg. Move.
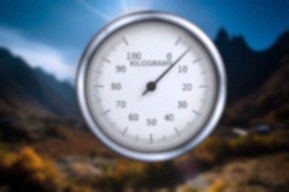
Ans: **5** kg
